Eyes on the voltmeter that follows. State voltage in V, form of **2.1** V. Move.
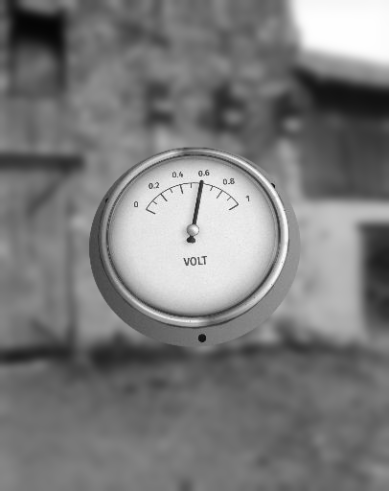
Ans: **0.6** V
